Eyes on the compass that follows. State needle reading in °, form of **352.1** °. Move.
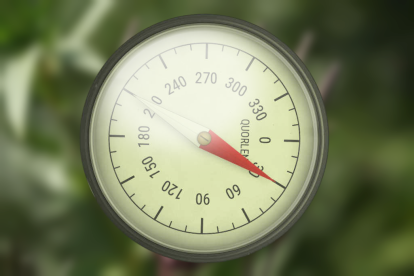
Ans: **30** °
